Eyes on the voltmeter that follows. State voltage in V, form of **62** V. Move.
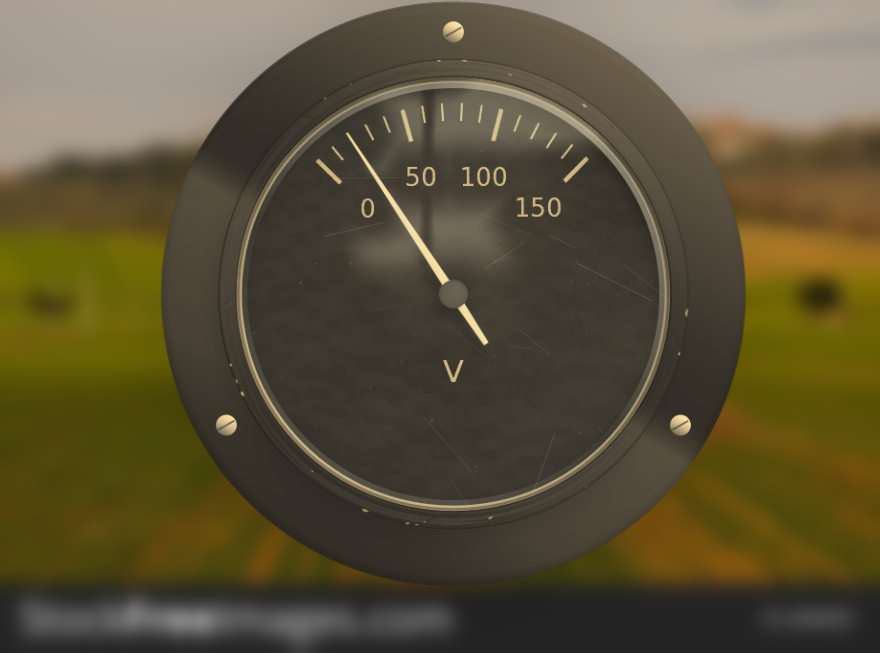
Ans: **20** V
